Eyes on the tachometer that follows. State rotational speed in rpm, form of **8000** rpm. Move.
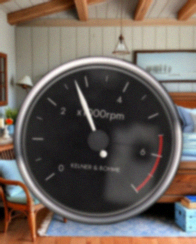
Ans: **2750** rpm
